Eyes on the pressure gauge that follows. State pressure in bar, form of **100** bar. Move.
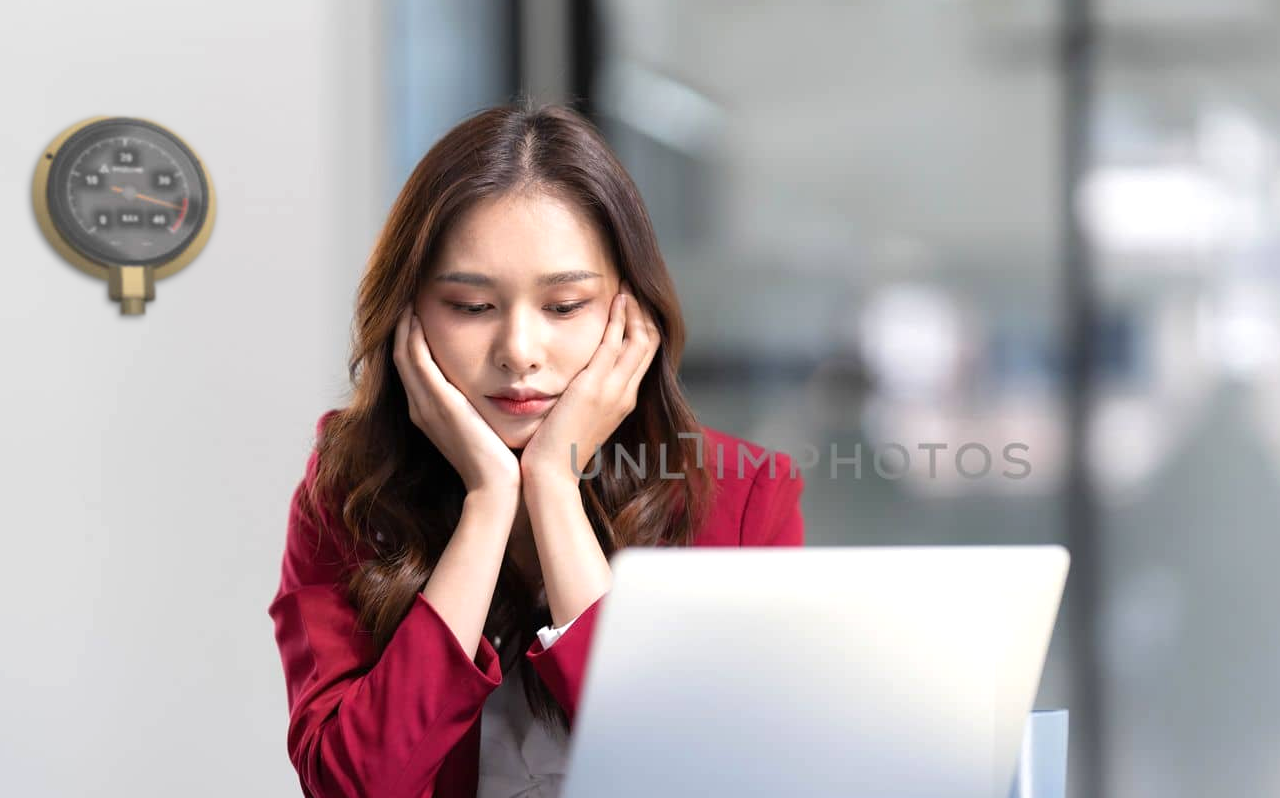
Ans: **36** bar
